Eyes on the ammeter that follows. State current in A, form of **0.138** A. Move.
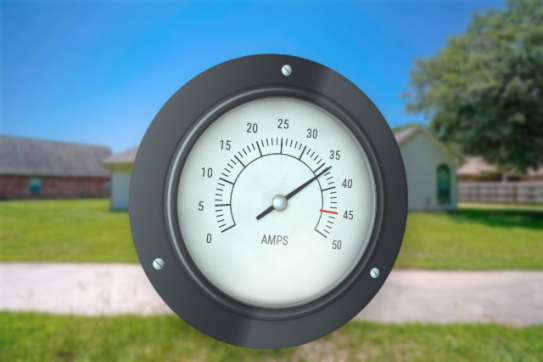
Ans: **36** A
